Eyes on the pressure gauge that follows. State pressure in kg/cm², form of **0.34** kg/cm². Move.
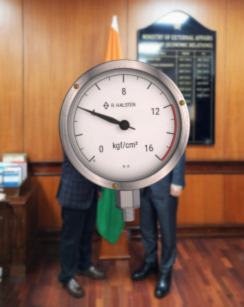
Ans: **4** kg/cm²
